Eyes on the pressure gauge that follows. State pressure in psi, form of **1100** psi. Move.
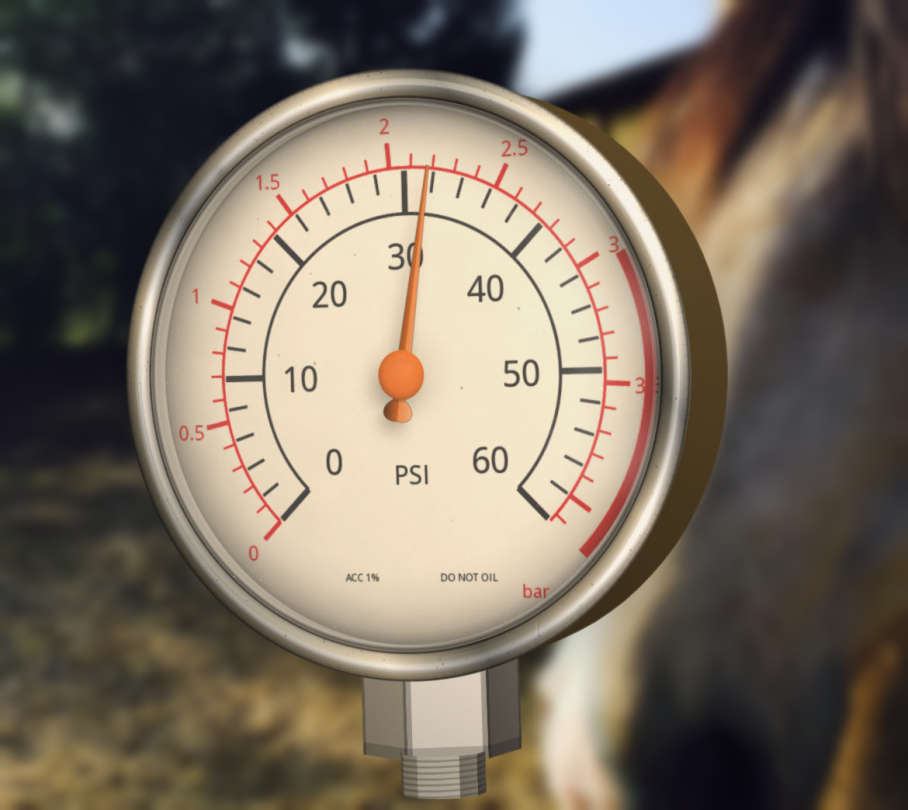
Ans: **32** psi
